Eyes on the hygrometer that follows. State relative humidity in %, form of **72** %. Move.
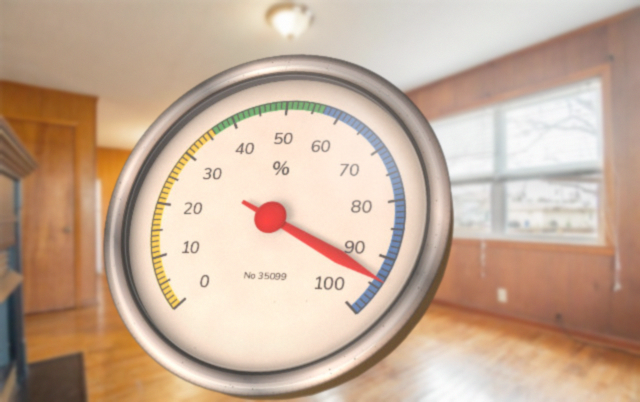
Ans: **94** %
